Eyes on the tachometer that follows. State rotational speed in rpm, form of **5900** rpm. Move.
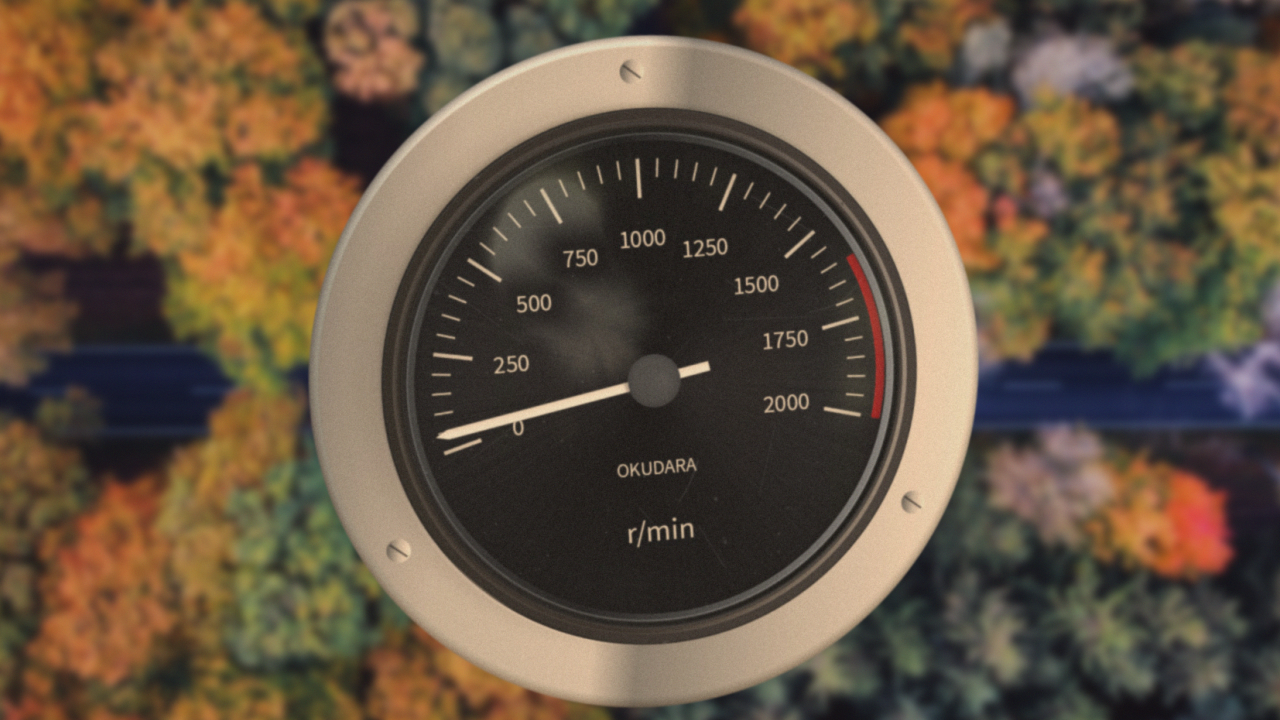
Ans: **50** rpm
